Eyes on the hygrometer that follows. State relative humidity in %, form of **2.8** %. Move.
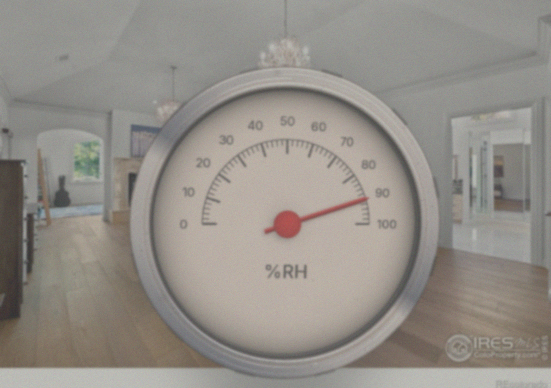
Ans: **90** %
